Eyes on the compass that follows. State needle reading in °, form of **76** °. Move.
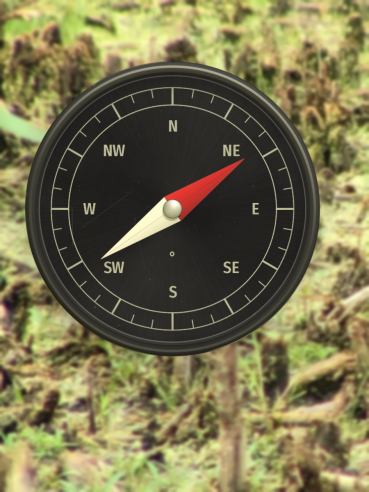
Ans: **55** °
